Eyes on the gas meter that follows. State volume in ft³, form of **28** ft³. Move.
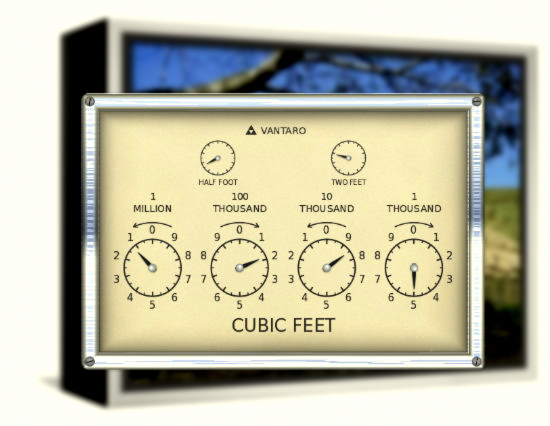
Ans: **118500** ft³
